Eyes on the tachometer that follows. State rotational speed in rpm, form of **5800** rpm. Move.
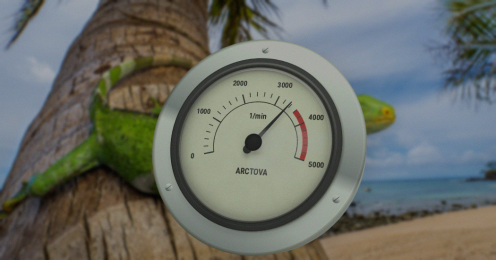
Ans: **3400** rpm
